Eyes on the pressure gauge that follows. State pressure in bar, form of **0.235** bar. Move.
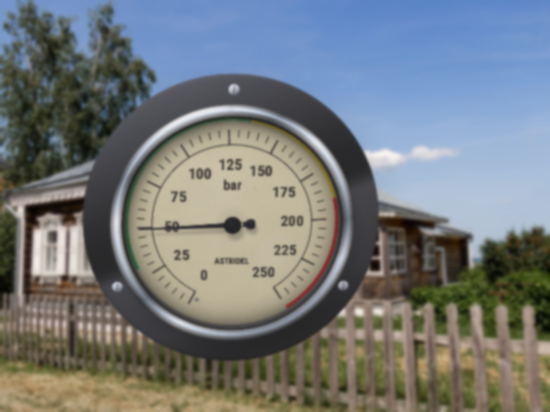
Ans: **50** bar
